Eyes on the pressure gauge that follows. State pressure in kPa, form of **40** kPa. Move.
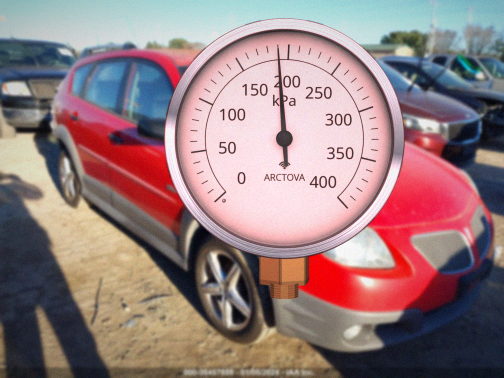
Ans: **190** kPa
